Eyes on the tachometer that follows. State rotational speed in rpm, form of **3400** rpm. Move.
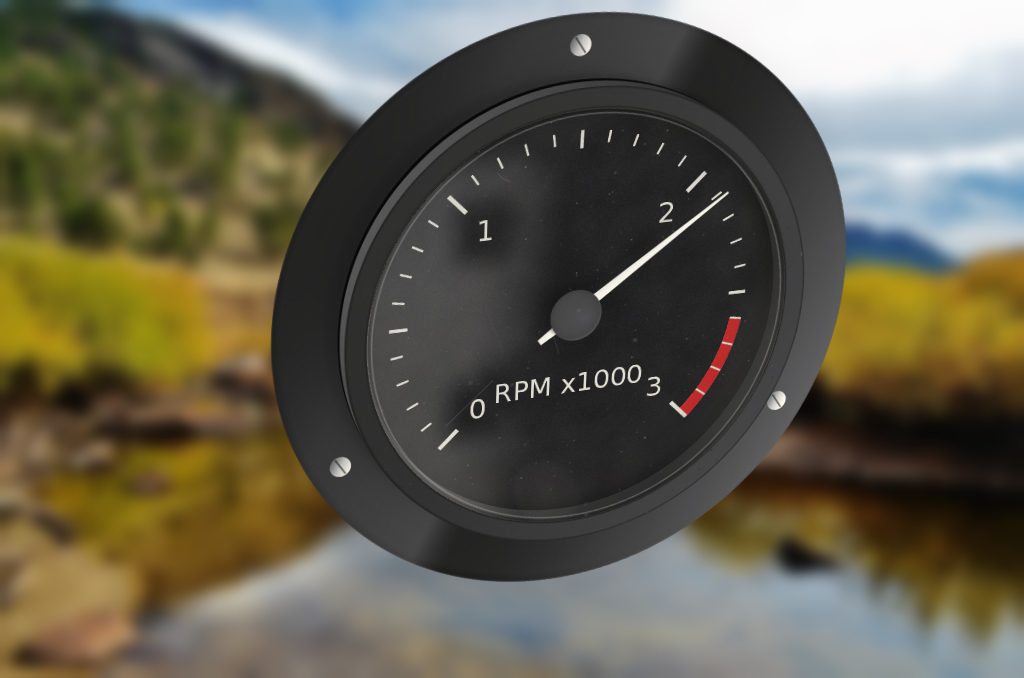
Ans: **2100** rpm
